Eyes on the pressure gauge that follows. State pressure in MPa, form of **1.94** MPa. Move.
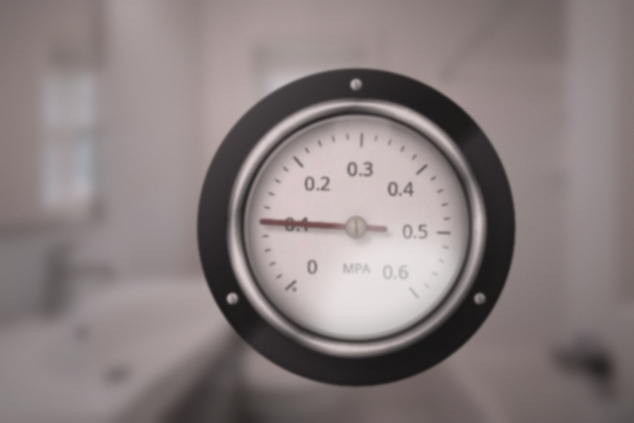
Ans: **0.1** MPa
